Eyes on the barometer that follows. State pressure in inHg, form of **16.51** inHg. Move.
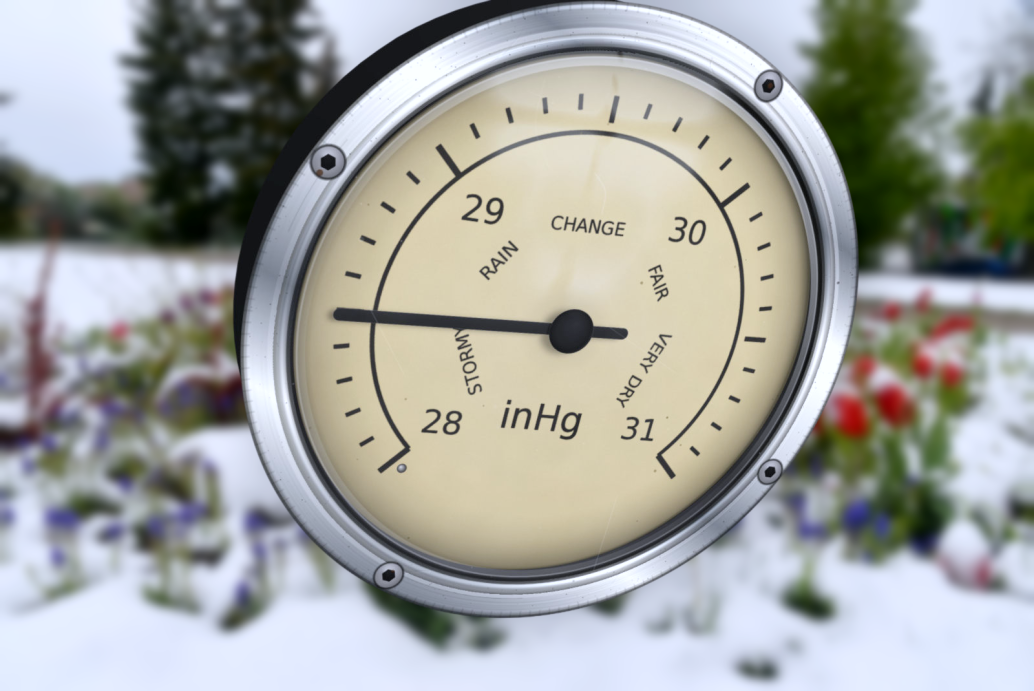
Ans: **28.5** inHg
